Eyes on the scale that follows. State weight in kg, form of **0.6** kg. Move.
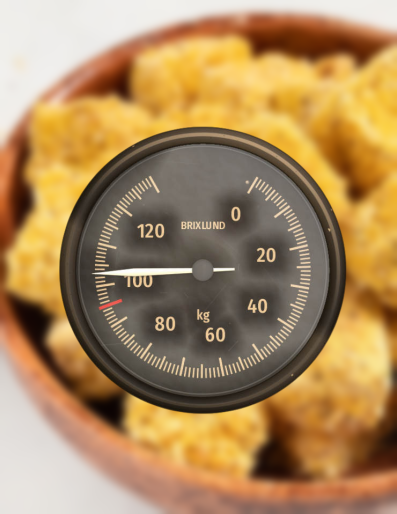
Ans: **103** kg
